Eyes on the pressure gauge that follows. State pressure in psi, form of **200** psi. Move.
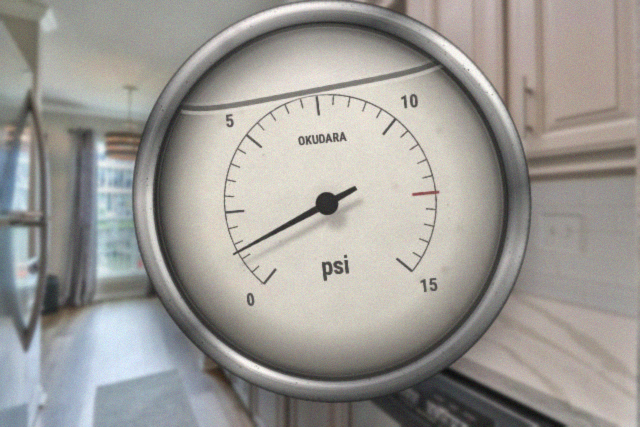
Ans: **1.25** psi
